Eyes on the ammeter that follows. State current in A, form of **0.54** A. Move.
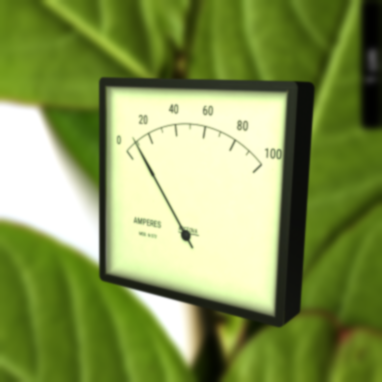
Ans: **10** A
